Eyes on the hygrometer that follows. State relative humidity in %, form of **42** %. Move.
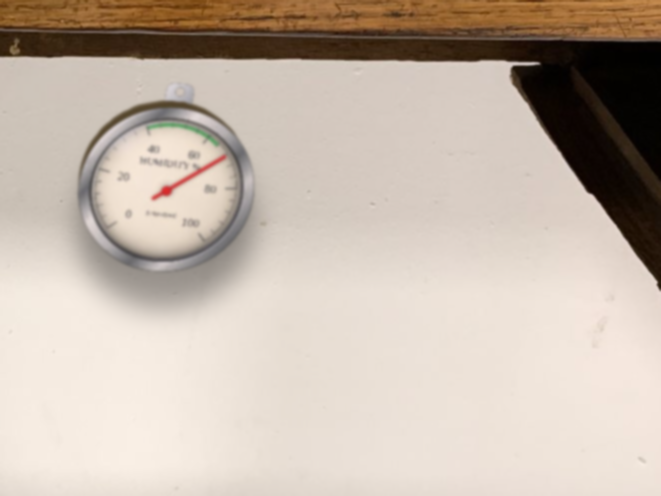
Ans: **68** %
